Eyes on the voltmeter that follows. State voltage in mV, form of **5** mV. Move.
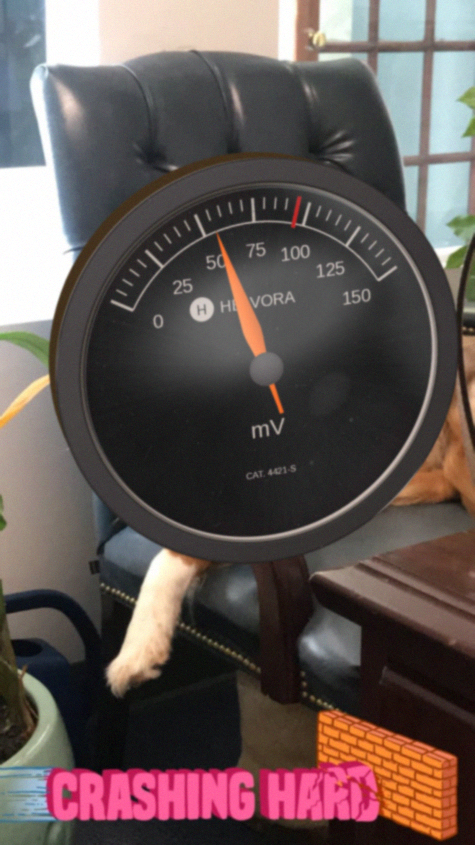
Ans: **55** mV
